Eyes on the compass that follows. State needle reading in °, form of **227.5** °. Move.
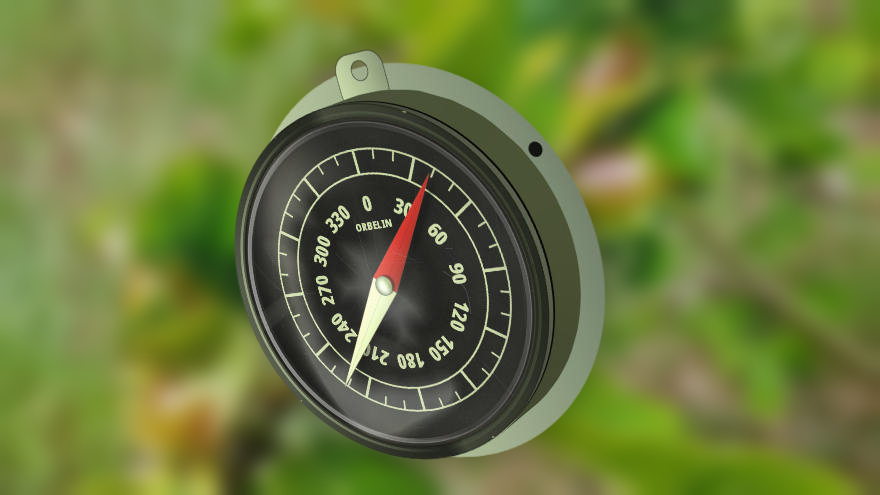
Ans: **40** °
